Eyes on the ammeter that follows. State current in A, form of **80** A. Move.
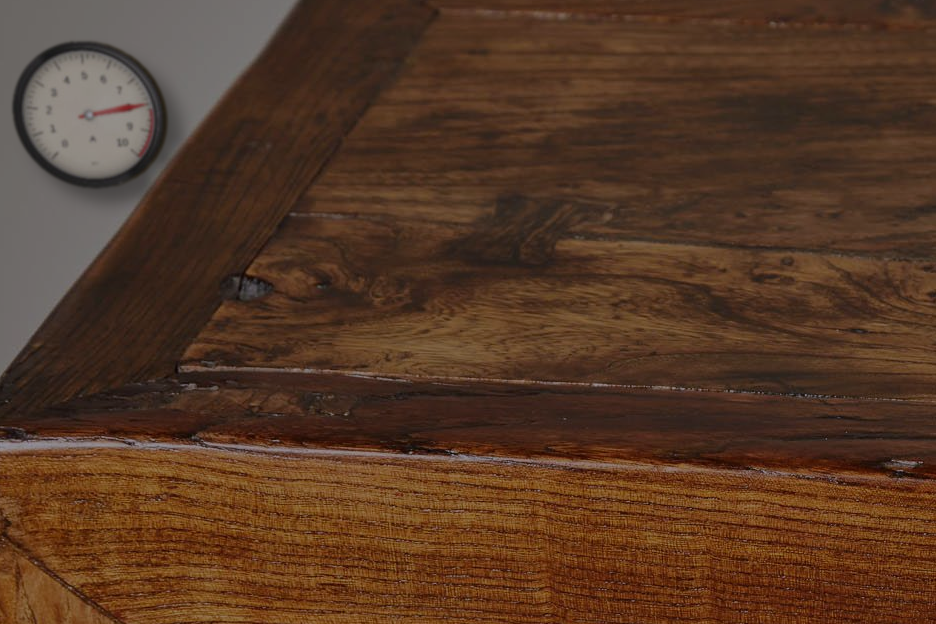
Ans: **8** A
